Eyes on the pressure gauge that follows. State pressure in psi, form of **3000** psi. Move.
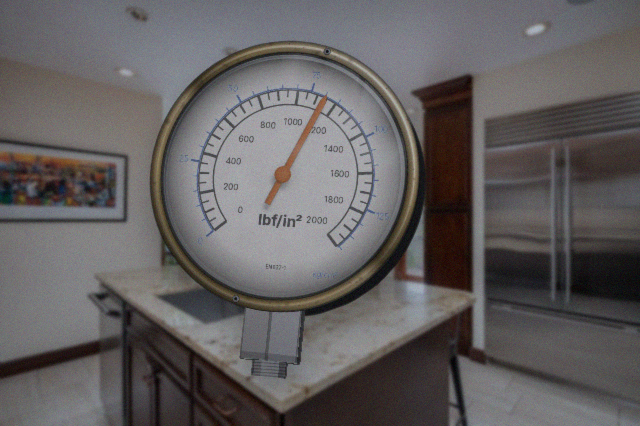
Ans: **1150** psi
